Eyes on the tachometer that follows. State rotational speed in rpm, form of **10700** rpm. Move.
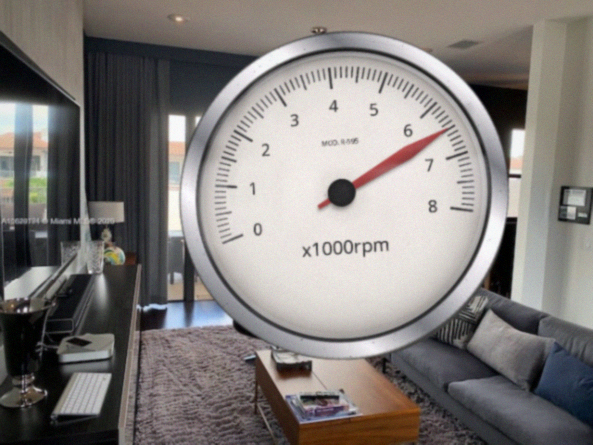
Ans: **6500** rpm
